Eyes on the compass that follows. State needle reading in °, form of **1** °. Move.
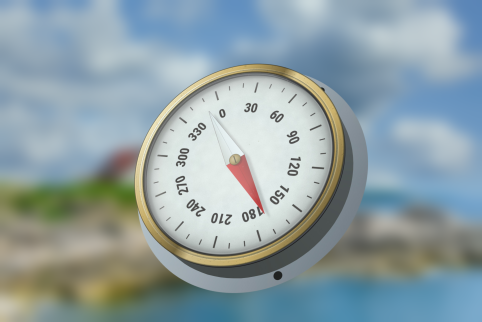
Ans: **170** °
